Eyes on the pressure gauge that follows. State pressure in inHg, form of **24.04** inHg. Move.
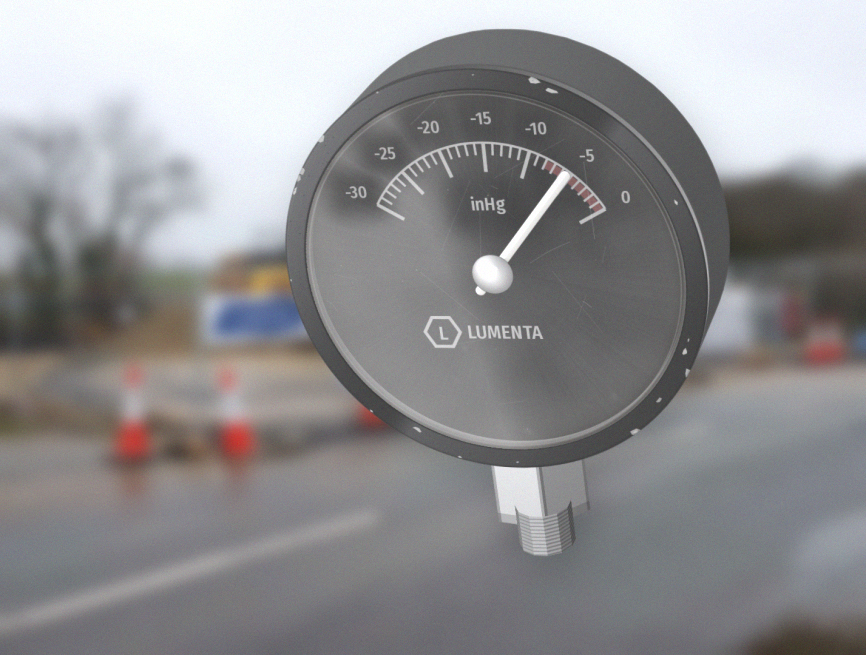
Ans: **-5.5** inHg
